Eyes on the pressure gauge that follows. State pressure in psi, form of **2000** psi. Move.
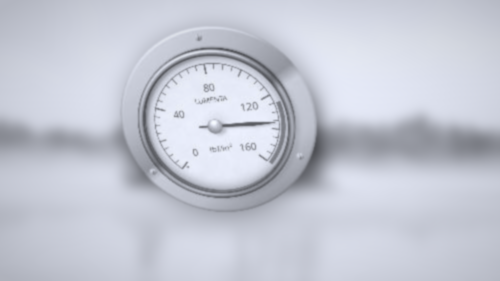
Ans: **135** psi
